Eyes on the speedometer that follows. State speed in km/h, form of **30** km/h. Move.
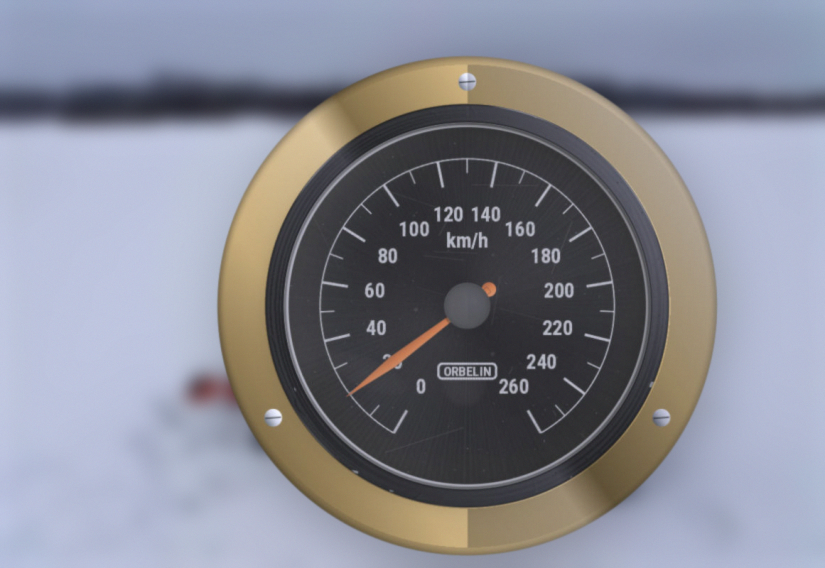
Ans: **20** km/h
